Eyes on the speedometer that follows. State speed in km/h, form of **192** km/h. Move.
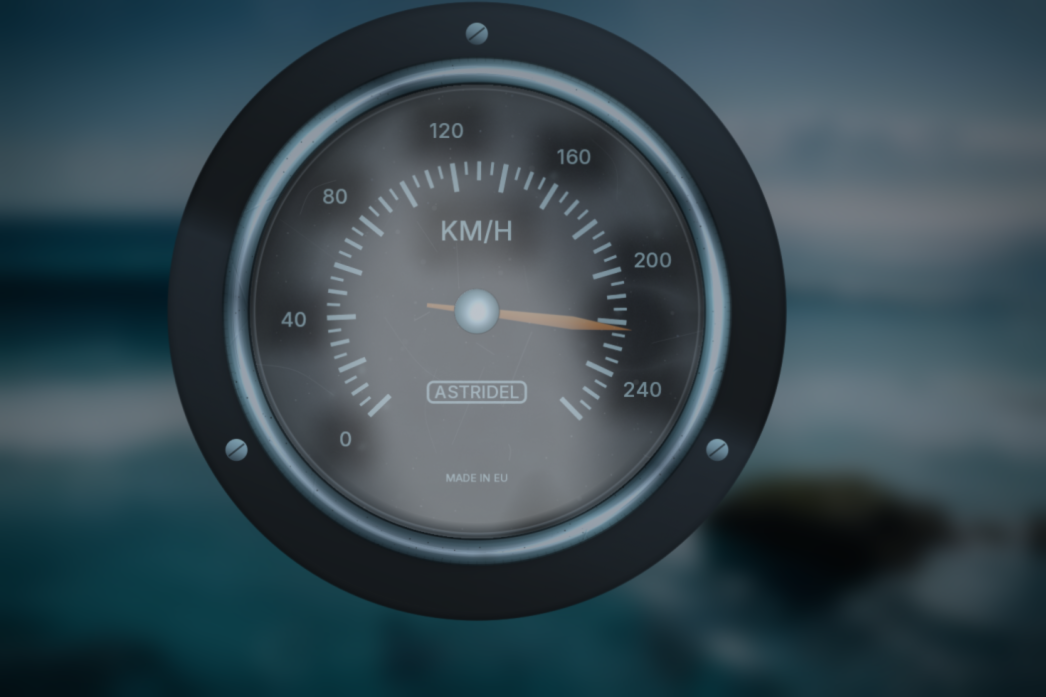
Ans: **222.5** km/h
